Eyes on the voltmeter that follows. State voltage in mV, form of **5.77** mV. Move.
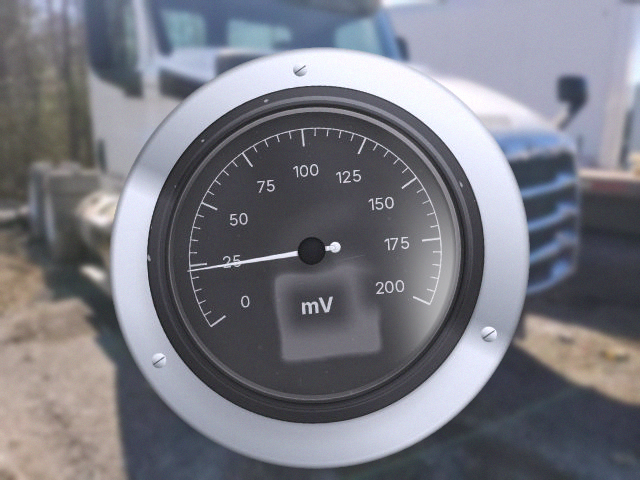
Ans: **22.5** mV
